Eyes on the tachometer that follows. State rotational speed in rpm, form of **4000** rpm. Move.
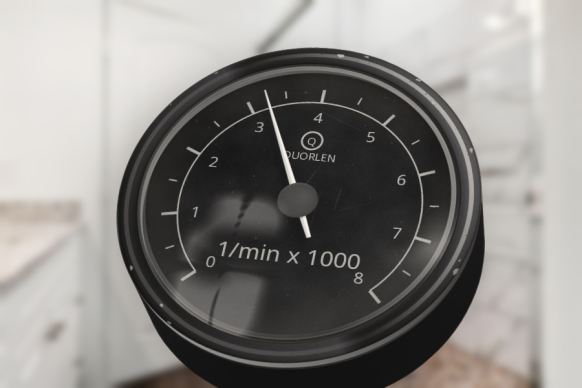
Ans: **3250** rpm
